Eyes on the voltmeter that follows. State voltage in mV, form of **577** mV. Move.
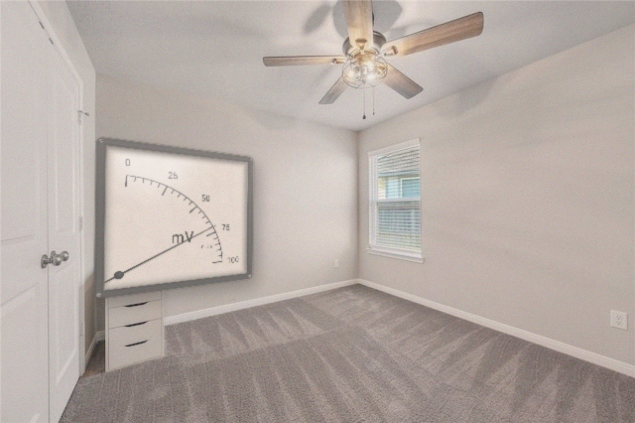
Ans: **70** mV
